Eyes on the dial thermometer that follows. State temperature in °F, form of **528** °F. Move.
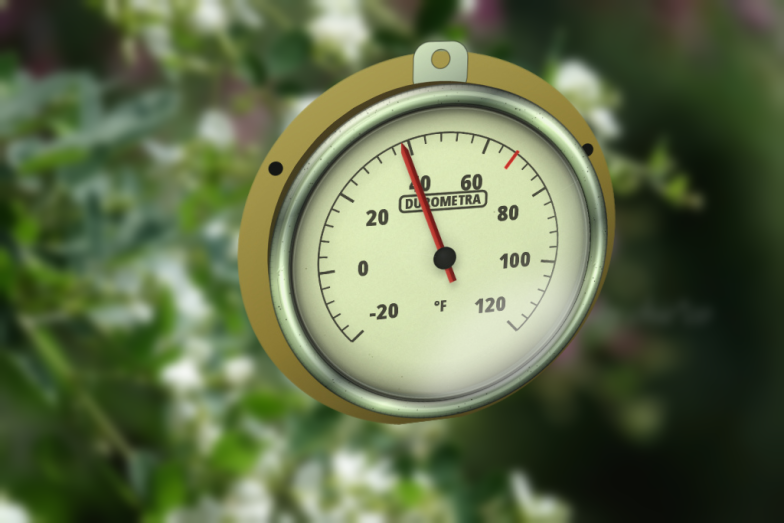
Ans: **38** °F
